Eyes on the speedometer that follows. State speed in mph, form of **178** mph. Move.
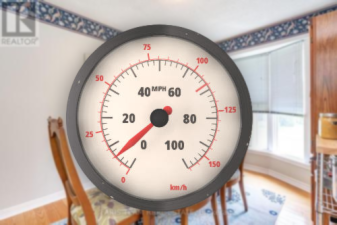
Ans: **6** mph
